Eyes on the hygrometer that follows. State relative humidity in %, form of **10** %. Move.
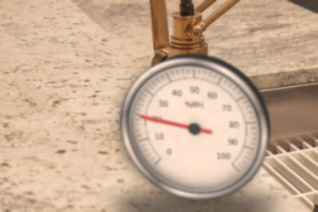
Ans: **20** %
